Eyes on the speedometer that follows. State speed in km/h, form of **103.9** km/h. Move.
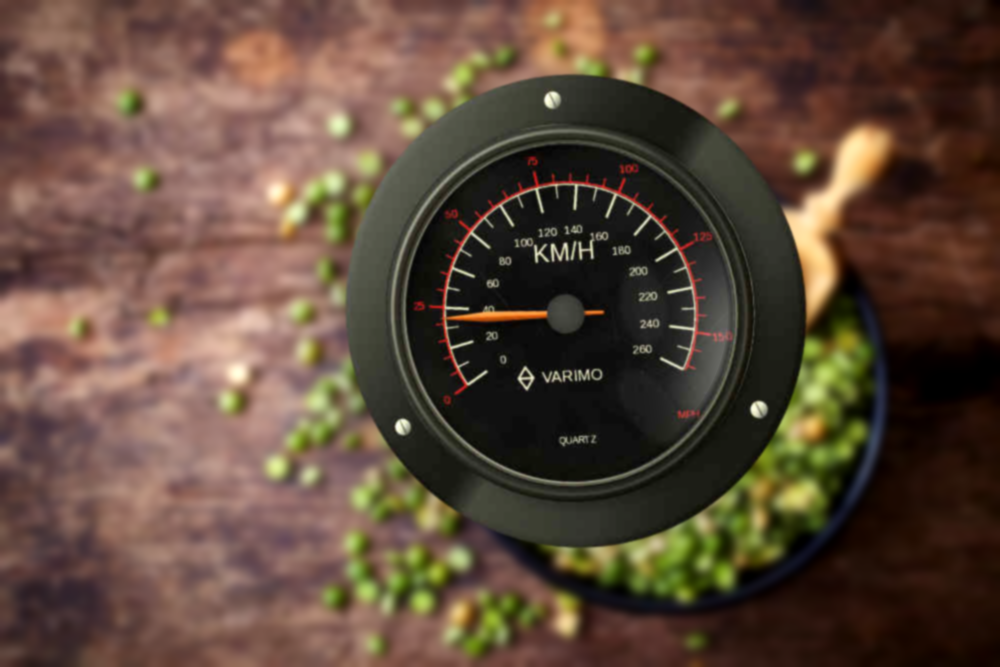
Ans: **35** km/h
